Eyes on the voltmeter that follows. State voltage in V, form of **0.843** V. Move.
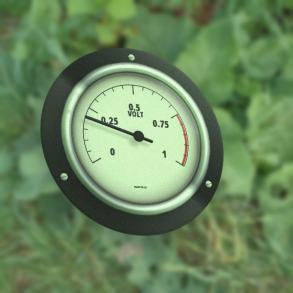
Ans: **0.2** V
